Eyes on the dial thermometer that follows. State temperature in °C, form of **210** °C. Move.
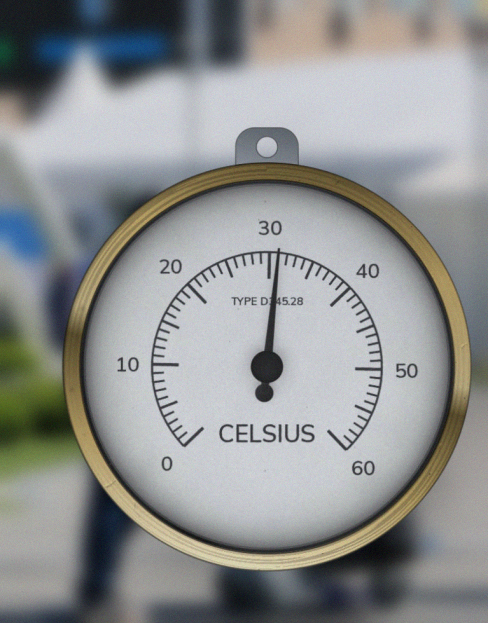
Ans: **31** °C
